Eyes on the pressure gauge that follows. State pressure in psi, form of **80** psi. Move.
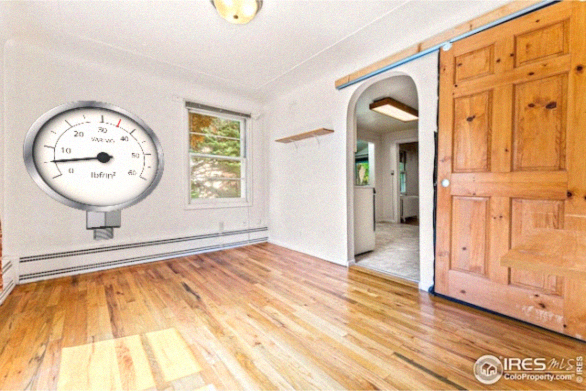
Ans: **5** psi
